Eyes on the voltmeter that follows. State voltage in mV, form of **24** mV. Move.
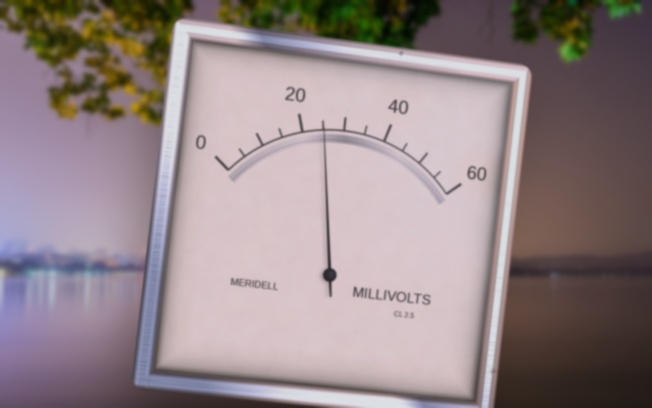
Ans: **25** mV
